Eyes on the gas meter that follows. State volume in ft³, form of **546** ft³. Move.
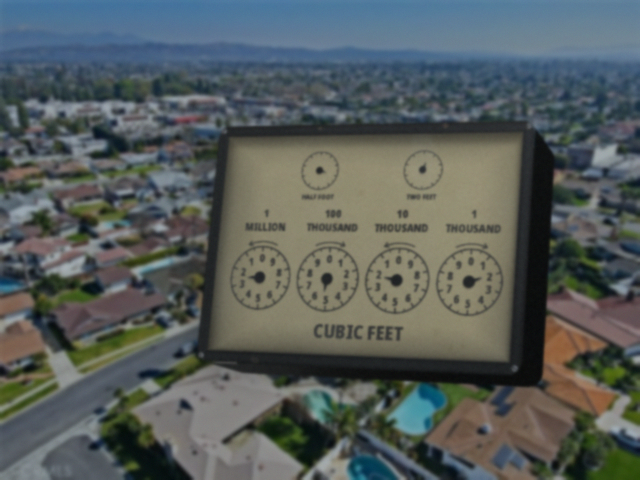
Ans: **252200** ft³
